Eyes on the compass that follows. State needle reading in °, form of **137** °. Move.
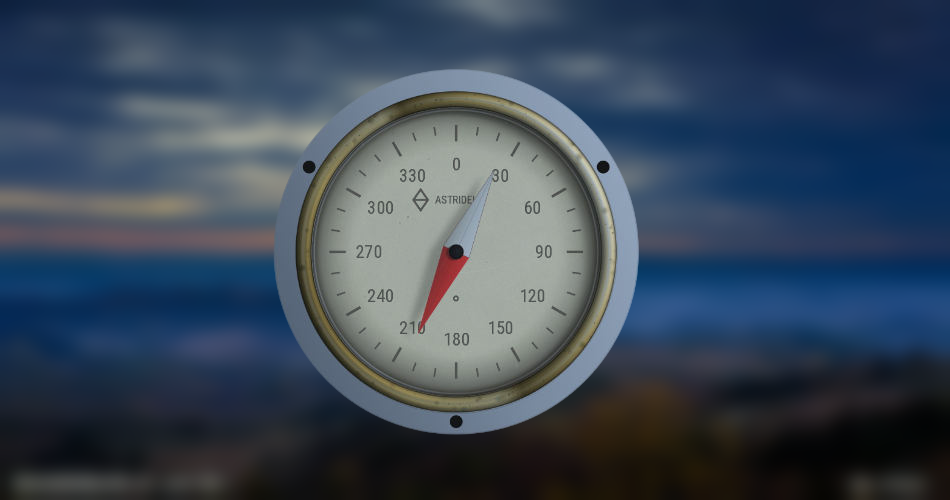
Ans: **205** °
